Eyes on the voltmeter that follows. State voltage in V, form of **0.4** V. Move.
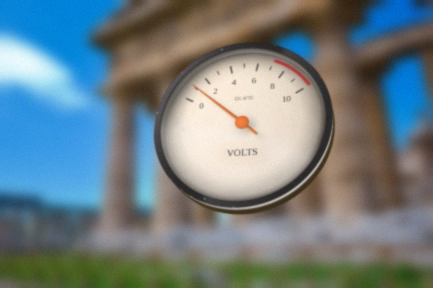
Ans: **1** V
